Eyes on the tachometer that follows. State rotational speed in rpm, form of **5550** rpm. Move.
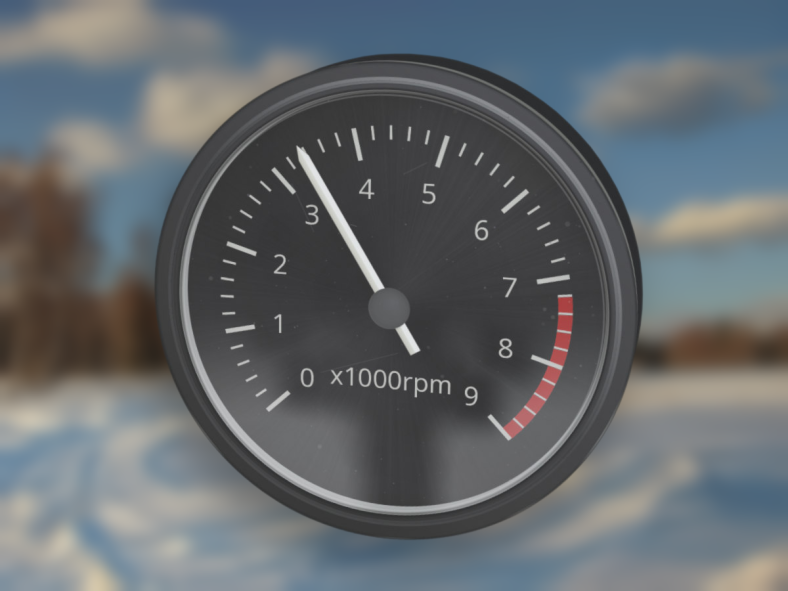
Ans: **3400** rpm
